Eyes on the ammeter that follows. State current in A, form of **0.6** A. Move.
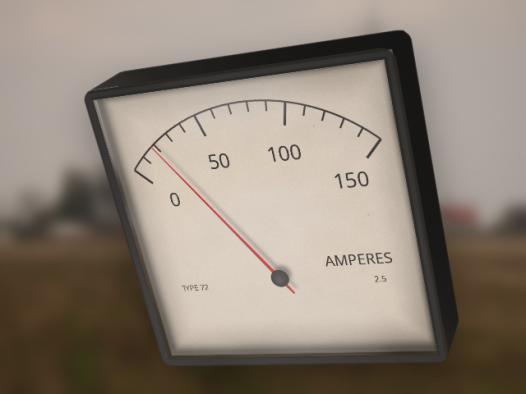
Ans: **20** A
